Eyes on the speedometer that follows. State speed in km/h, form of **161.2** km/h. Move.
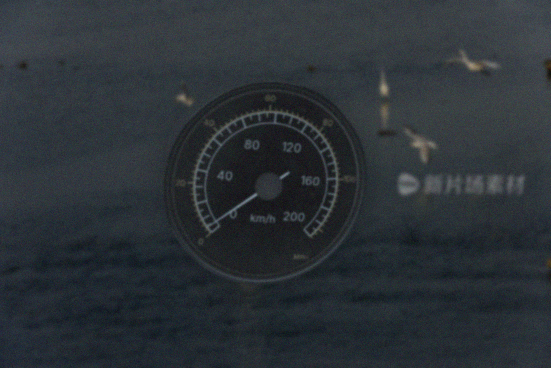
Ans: **5** km/h
